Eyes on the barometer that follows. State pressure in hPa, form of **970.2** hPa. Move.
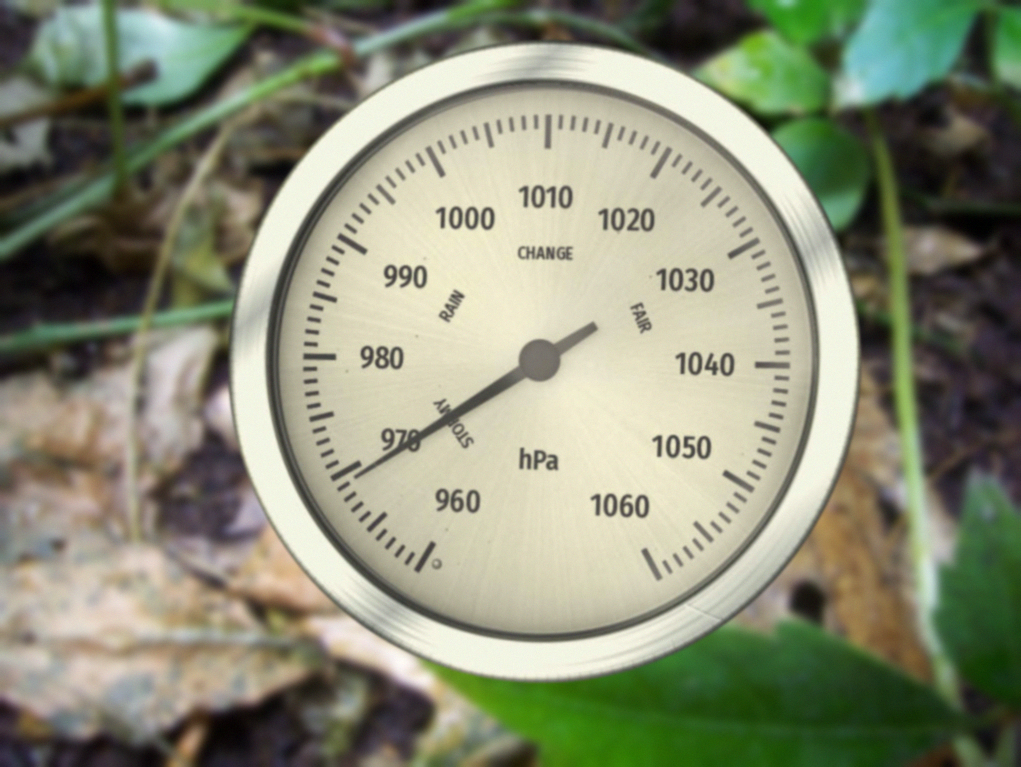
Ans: **969** hPa
